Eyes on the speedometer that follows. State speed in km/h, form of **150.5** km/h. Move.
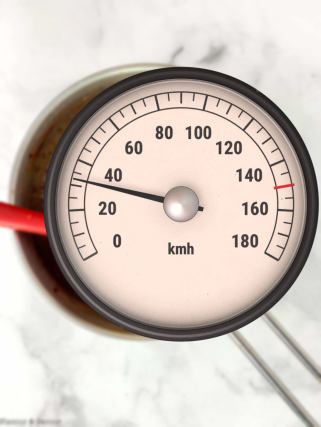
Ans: **32.5** km/h
